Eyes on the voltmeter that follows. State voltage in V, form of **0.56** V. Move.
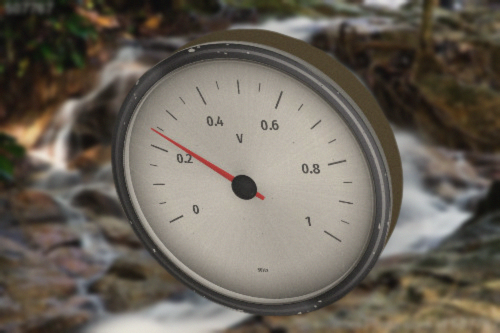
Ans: **0.25** V
